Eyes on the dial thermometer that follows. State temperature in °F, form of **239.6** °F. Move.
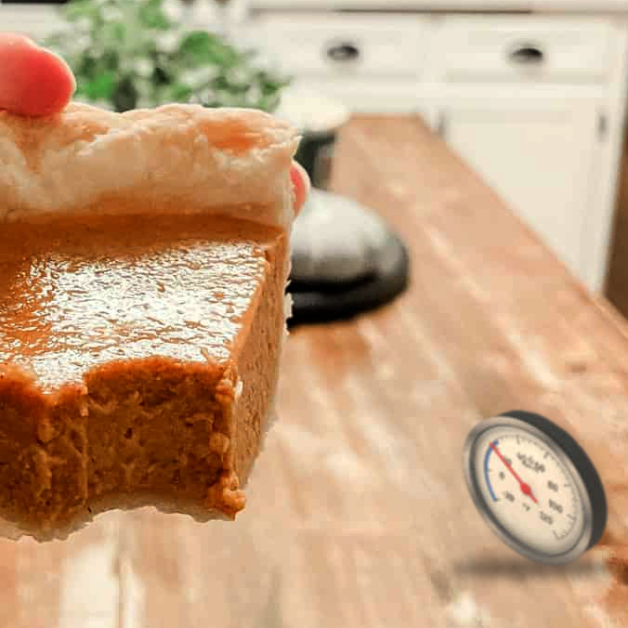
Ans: **20** °F
